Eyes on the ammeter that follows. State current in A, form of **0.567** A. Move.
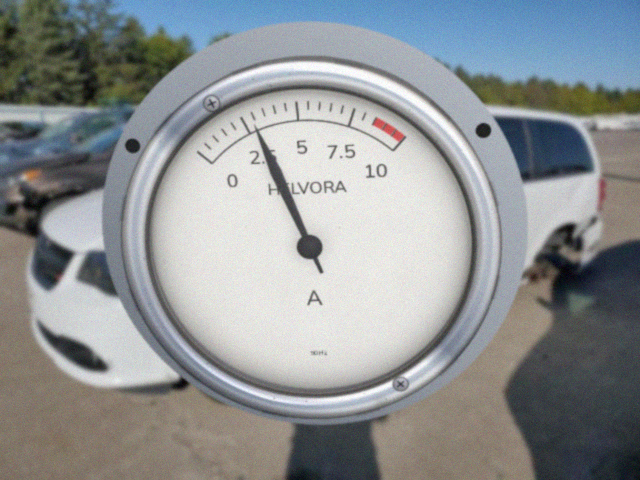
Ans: **3** A
